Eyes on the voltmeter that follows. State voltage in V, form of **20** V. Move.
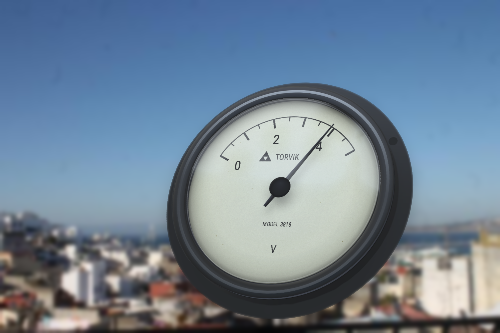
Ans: **4** V
